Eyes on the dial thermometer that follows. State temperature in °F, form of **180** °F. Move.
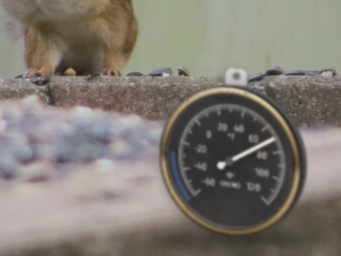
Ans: **70** °F
